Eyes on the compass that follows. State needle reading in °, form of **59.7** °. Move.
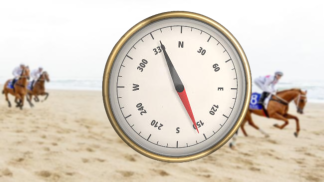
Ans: **155** °
